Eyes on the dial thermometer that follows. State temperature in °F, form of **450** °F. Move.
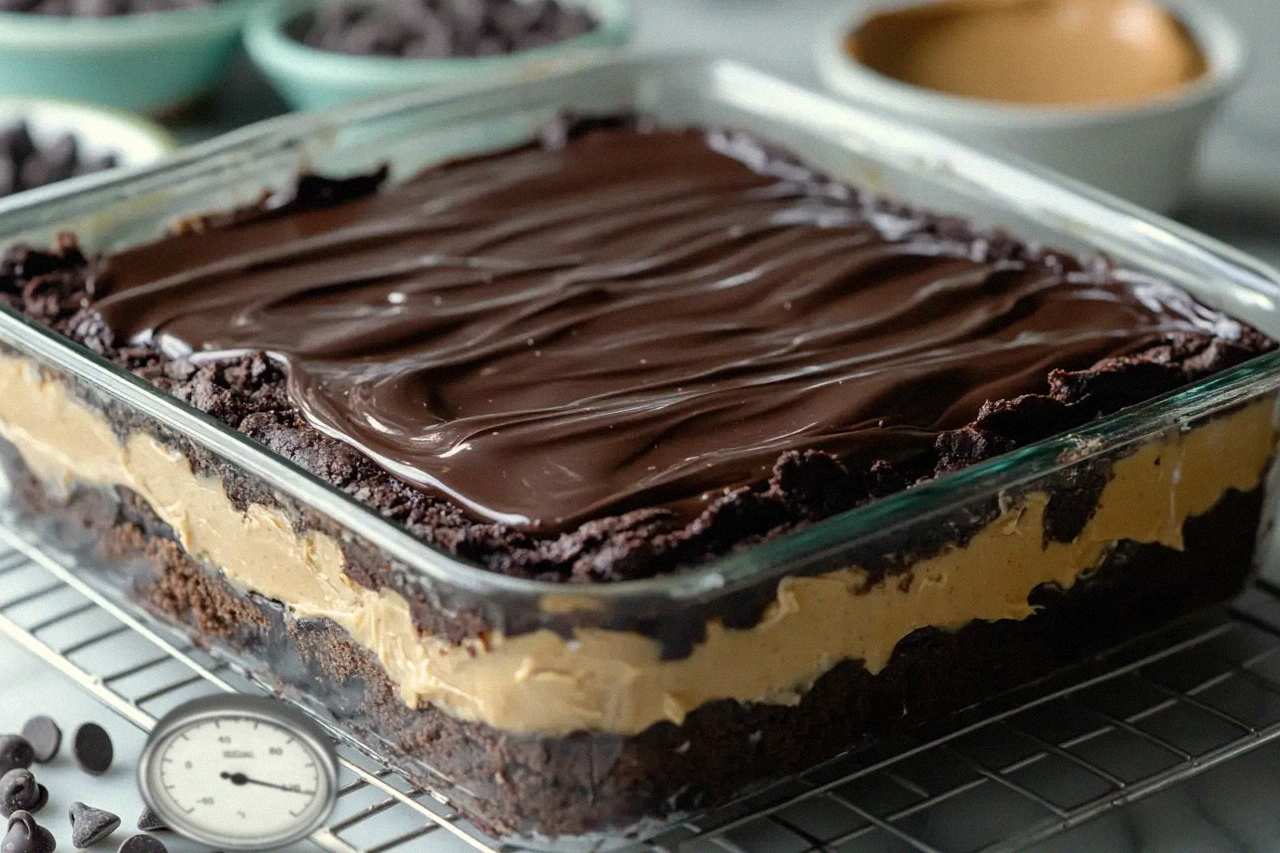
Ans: **120** °F
